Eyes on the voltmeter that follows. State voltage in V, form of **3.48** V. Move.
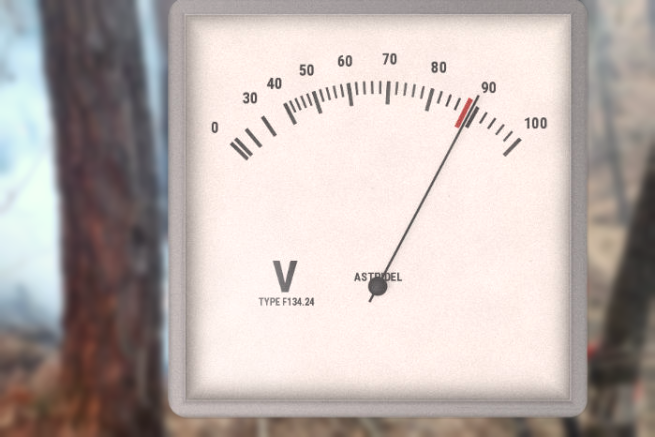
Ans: **89** V
